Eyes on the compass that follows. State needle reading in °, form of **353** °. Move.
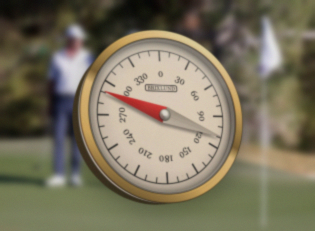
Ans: **290** °
